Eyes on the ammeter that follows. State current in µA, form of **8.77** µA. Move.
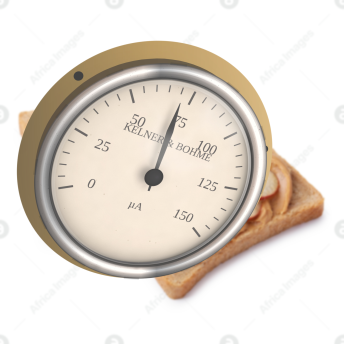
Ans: **70** µA
